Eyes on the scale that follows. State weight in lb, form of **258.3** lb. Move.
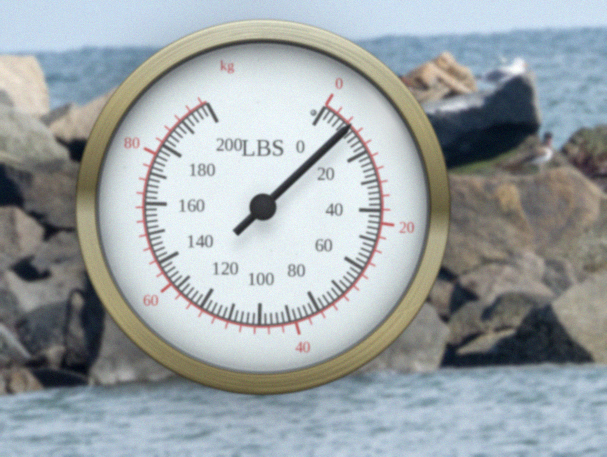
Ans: **10** lb
